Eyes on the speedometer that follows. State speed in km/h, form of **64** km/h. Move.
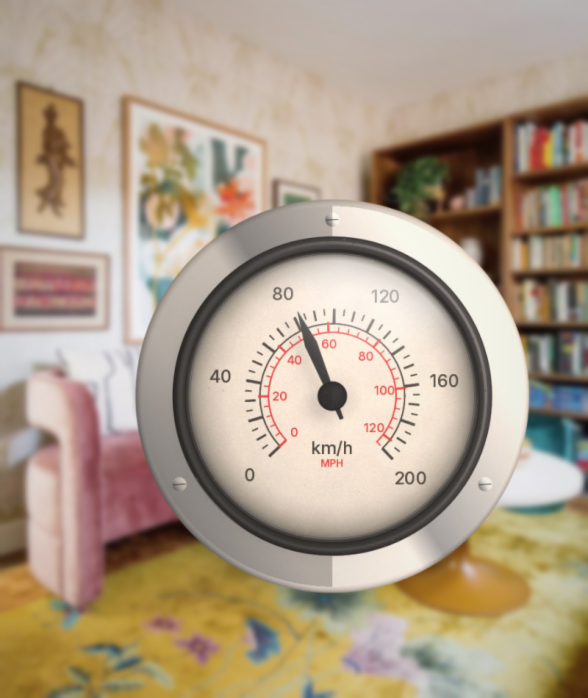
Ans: **82.5** km/h
